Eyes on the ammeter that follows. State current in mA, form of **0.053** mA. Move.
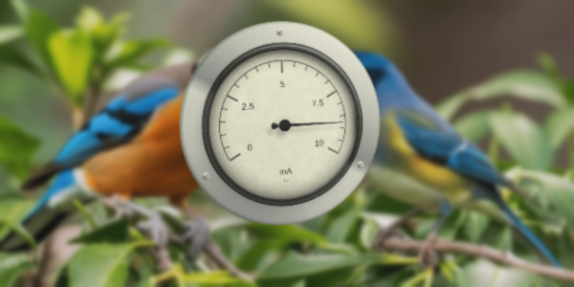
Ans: **8.75** mA
